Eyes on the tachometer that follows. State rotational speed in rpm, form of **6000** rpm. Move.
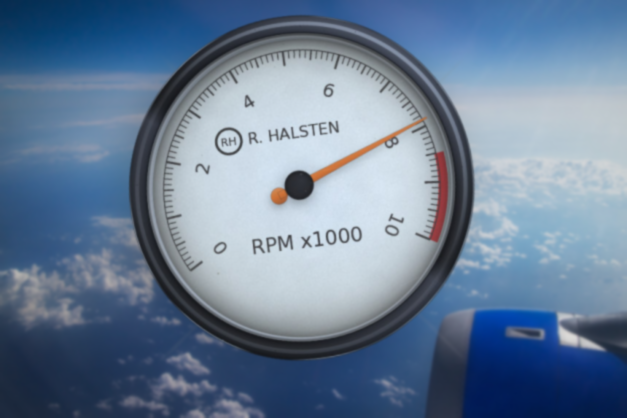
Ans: **7900** rpm
